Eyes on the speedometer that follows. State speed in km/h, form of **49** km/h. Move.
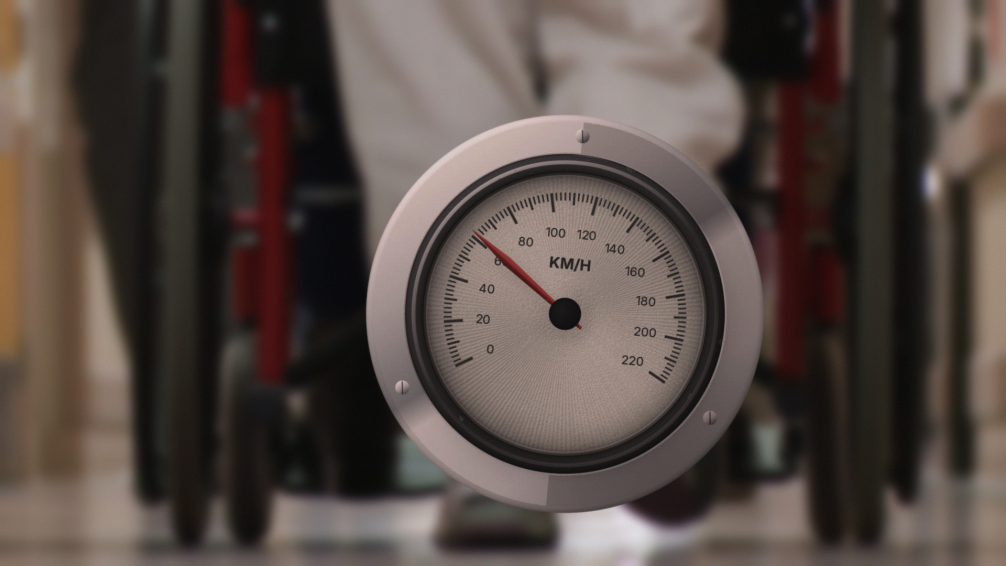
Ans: **62** km/h
